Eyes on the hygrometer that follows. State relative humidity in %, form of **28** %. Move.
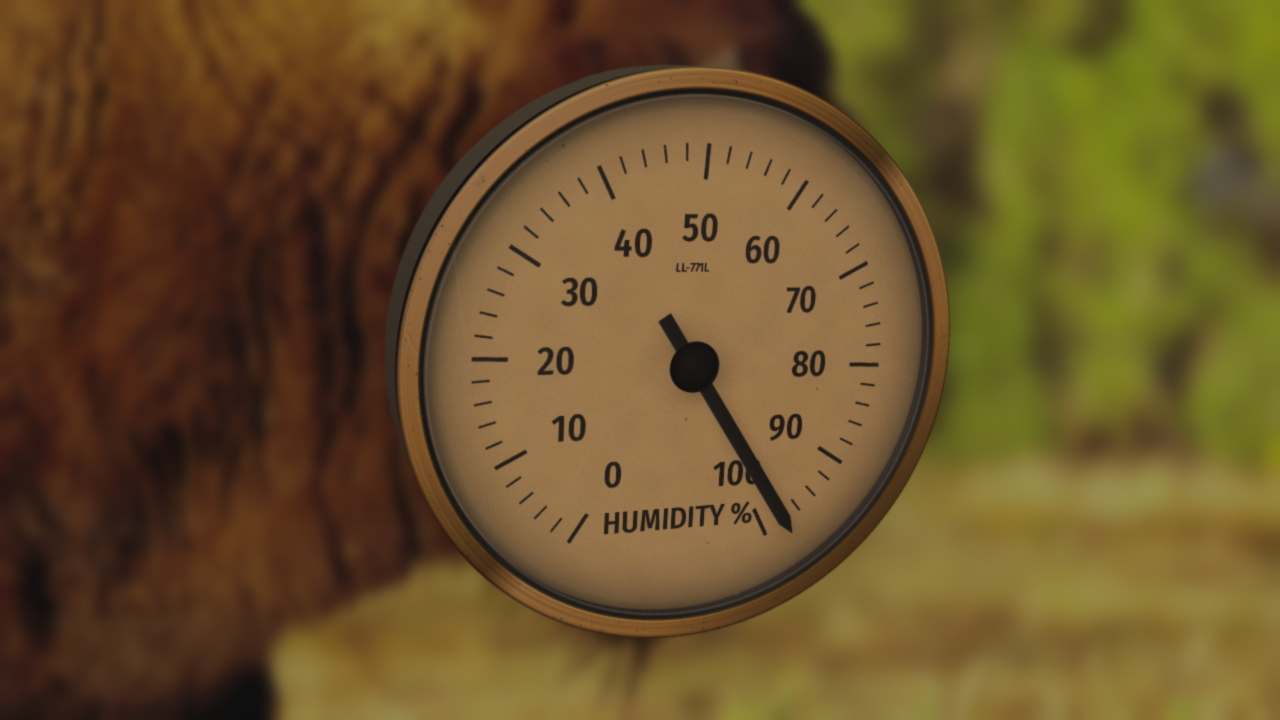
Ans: **98** %
